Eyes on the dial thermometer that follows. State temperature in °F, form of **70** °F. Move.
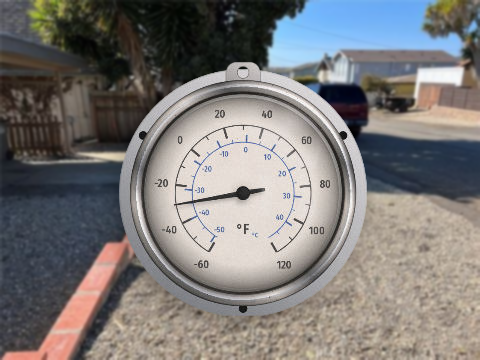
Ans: **-30** °F
